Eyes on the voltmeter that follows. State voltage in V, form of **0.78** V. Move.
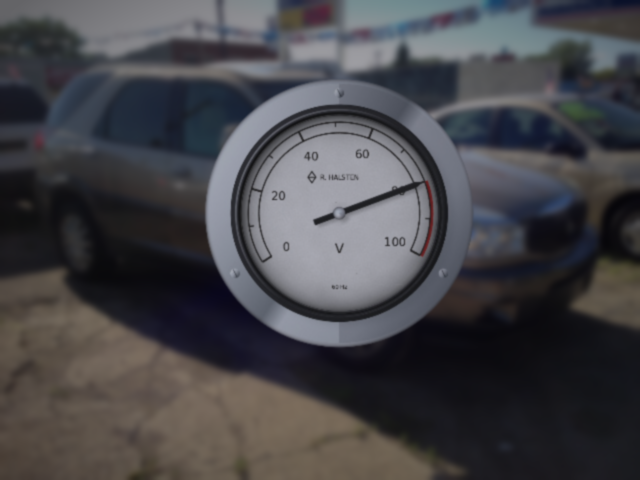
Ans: **80** V
